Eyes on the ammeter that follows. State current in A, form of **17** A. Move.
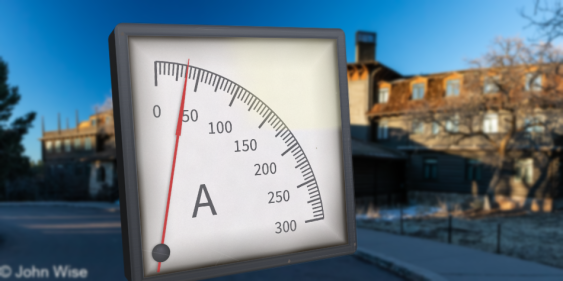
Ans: **35** A
